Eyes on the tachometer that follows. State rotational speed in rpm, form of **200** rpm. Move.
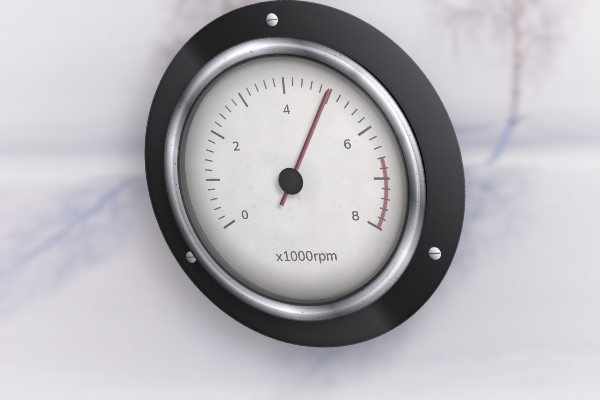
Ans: **5000** rpm
